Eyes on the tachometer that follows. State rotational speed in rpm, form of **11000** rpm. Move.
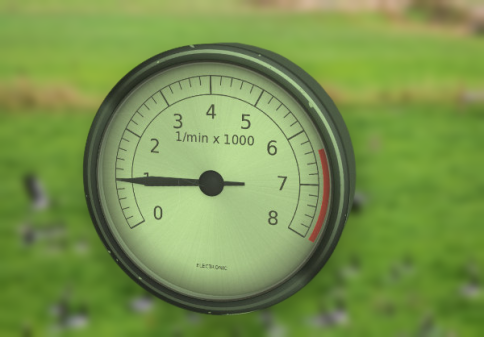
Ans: **1000** rpm
